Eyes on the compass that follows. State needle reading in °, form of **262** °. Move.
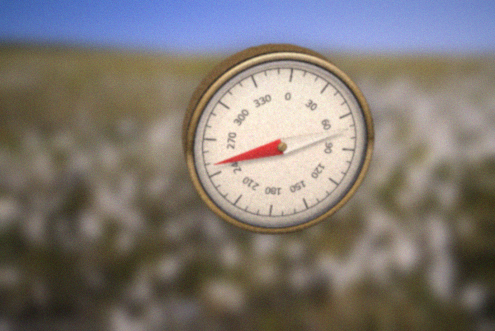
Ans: **250** °
